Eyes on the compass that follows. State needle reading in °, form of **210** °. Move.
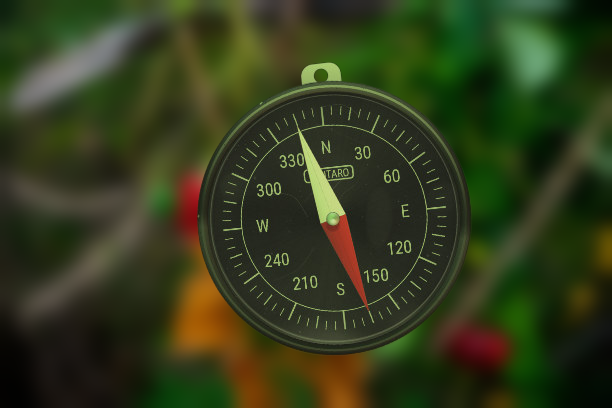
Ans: **165** °
